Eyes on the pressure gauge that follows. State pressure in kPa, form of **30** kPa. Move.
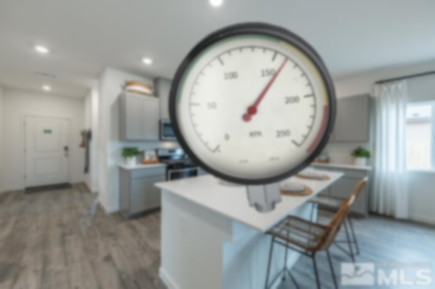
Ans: **160** kPa
